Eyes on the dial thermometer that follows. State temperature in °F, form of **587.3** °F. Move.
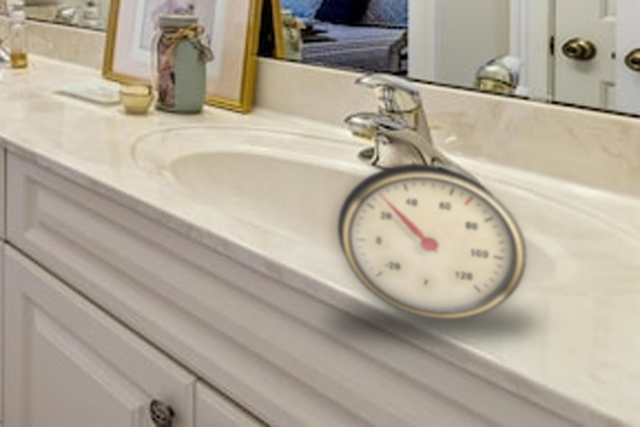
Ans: **28** °F
